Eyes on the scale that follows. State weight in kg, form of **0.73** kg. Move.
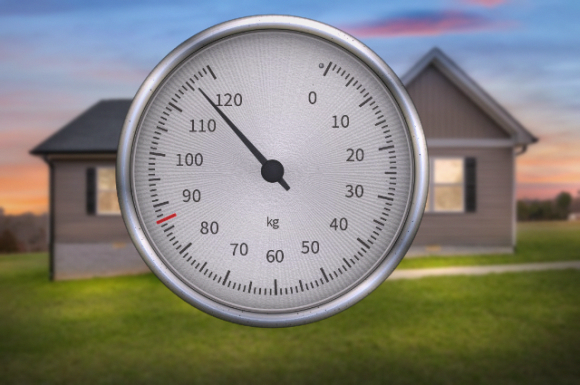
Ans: **116** kg
